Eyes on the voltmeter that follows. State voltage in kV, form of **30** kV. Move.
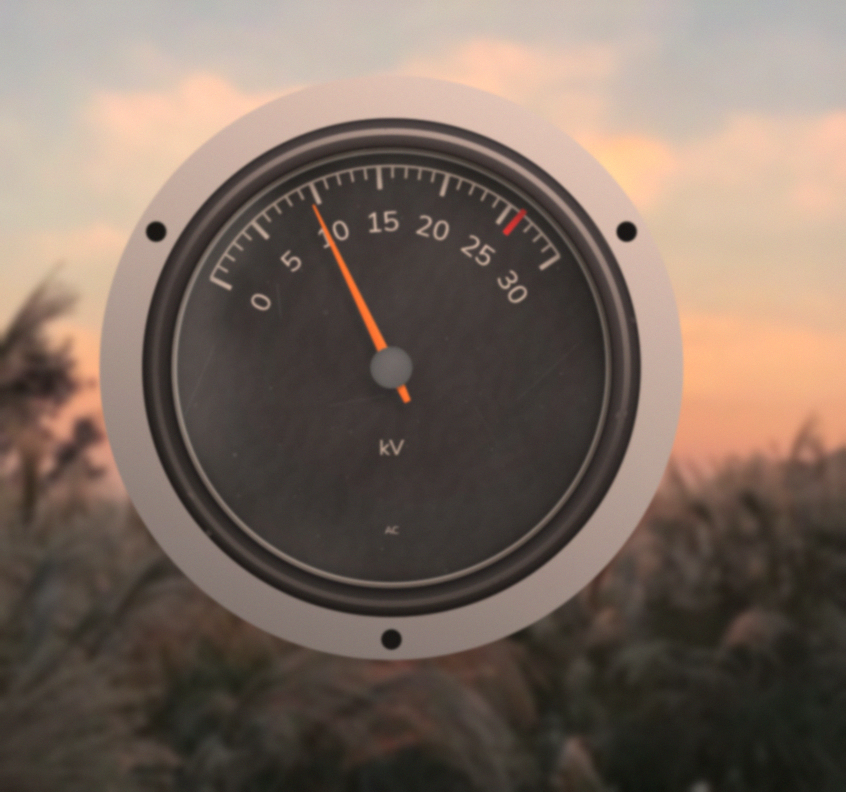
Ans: **9.5** kV
